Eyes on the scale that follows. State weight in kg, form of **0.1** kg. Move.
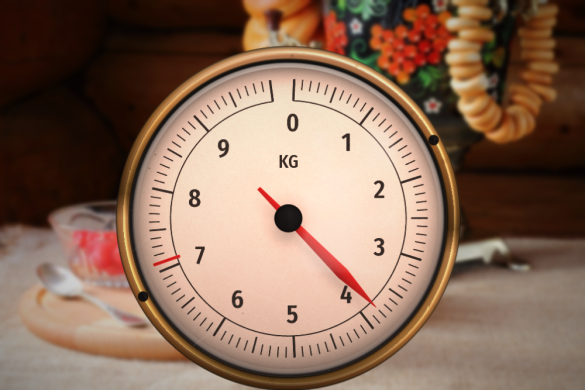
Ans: **3.8** kg
